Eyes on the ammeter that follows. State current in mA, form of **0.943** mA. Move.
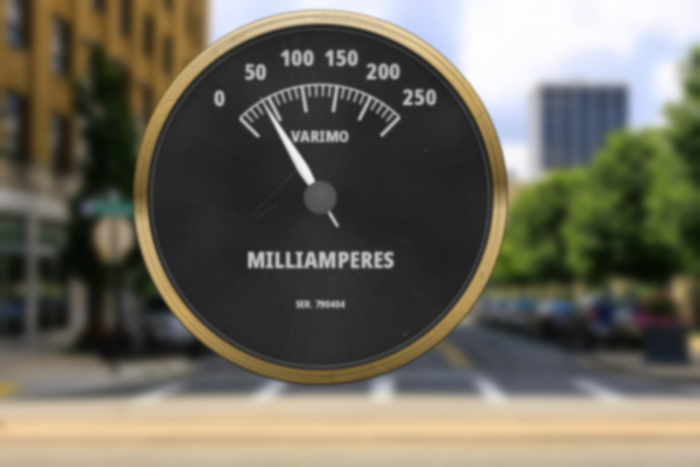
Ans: **40** mA
